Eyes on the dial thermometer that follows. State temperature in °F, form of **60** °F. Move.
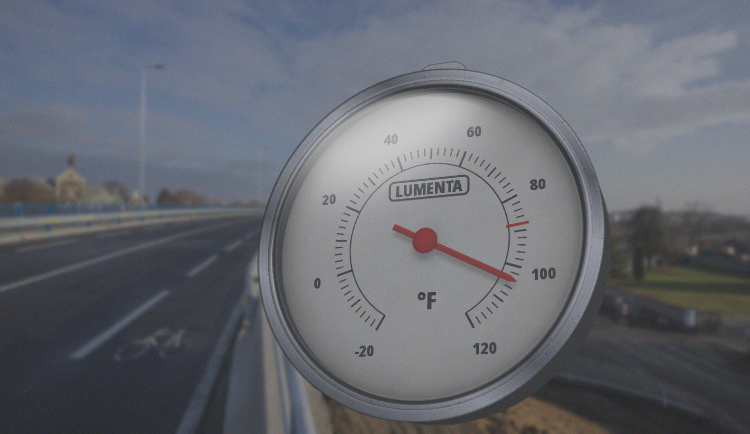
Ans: **104** °F
